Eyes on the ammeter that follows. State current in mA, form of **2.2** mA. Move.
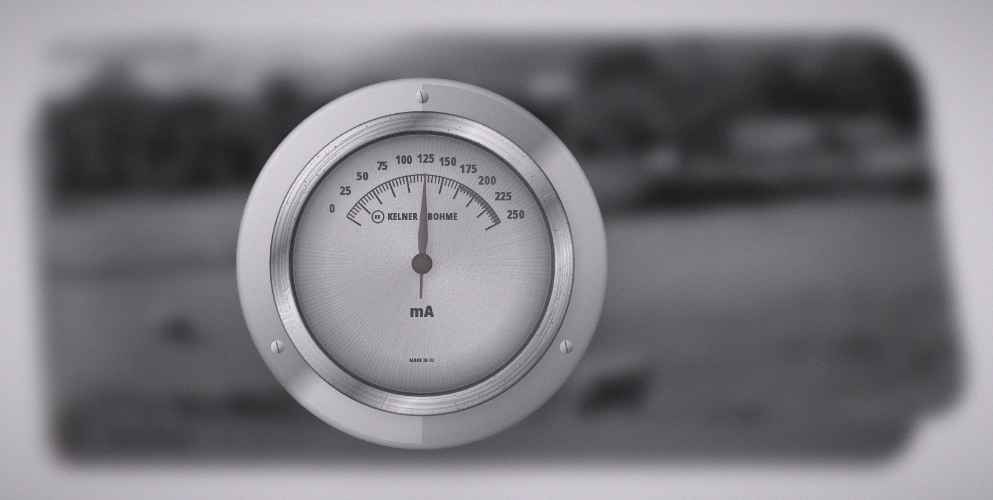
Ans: **125** mA
